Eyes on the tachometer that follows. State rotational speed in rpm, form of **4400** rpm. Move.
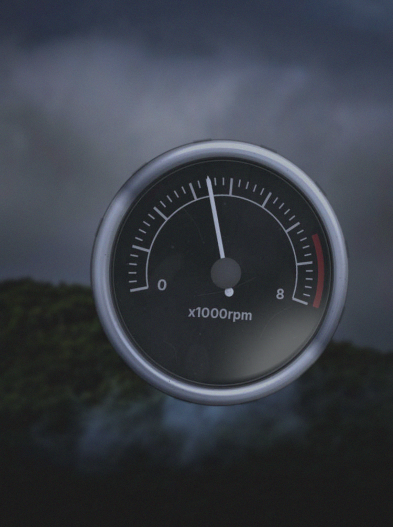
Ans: **3400** rpm
